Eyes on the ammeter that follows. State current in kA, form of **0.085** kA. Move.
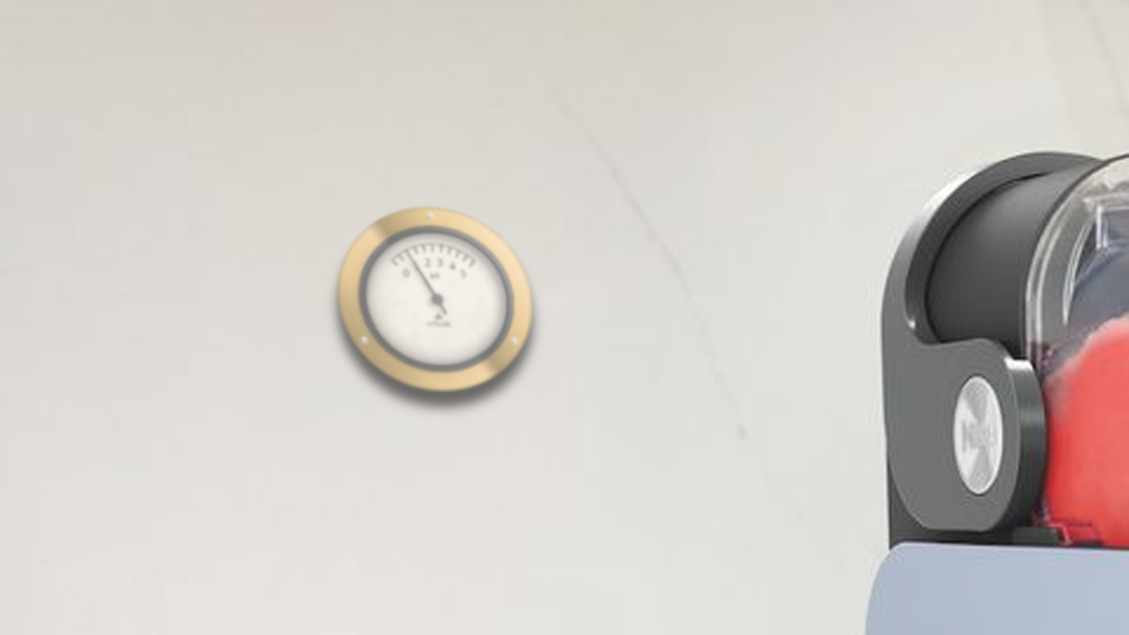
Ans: **1** kA
